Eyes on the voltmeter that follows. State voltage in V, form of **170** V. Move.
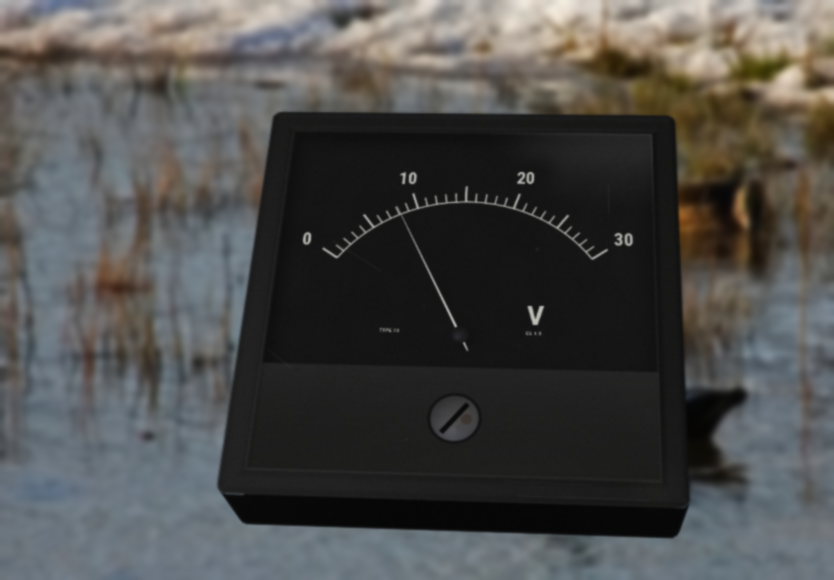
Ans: **8** V
